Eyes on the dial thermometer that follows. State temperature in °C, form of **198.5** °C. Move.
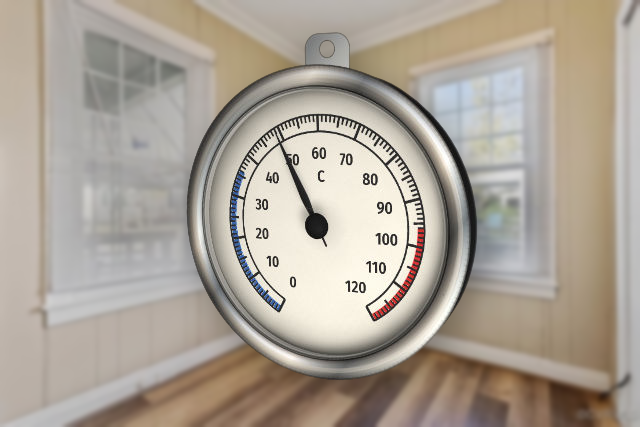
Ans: **50** °C
